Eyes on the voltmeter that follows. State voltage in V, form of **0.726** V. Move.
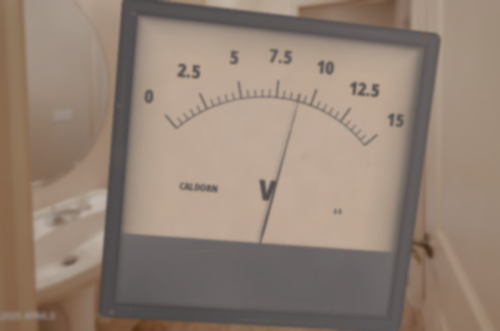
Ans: **9** V
